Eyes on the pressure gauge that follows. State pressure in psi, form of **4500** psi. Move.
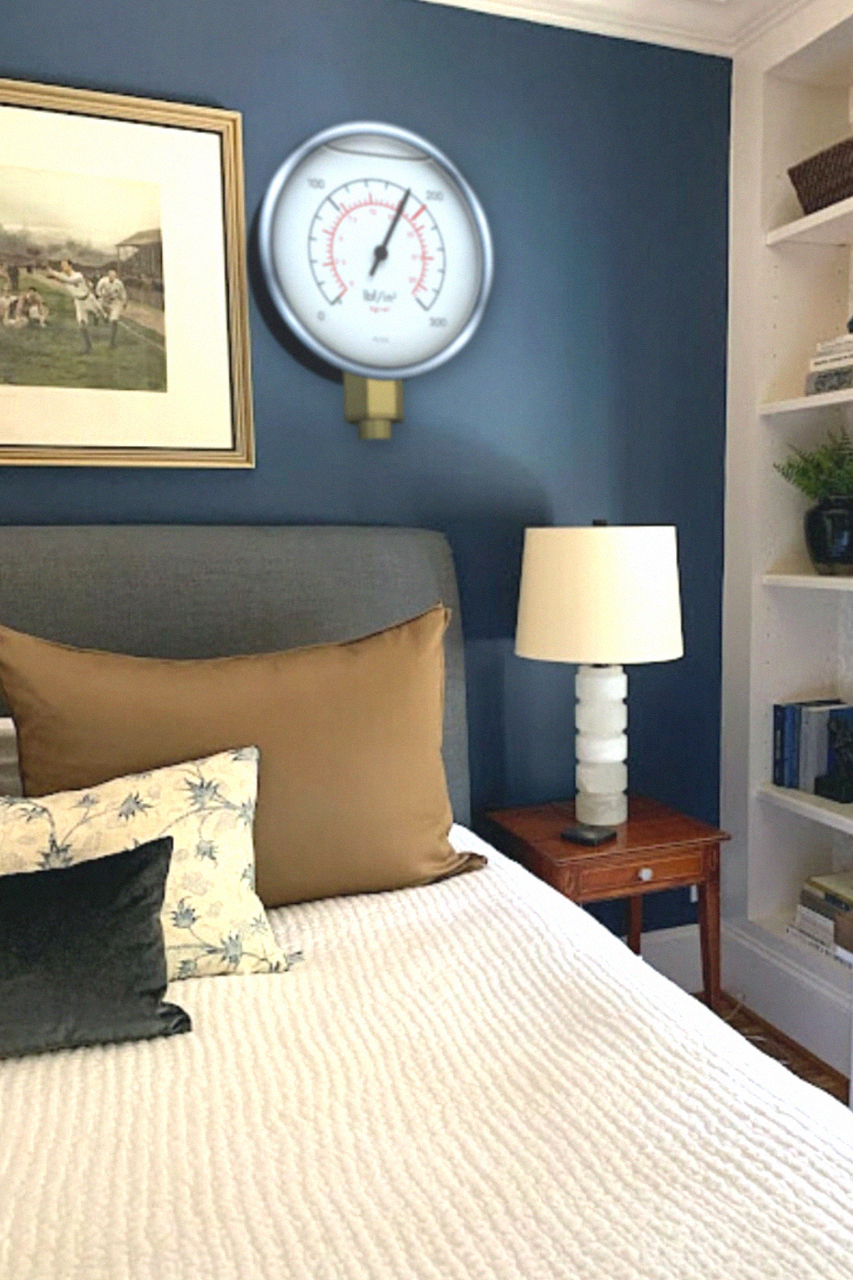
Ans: **180** psi
